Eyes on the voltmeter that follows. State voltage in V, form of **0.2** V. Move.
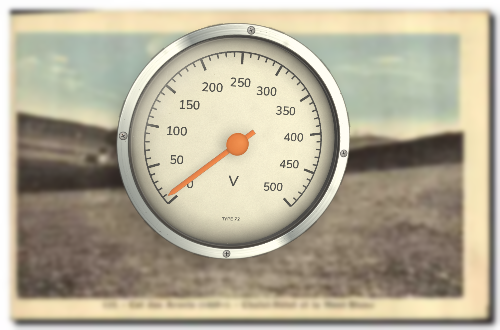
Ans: **10** V
